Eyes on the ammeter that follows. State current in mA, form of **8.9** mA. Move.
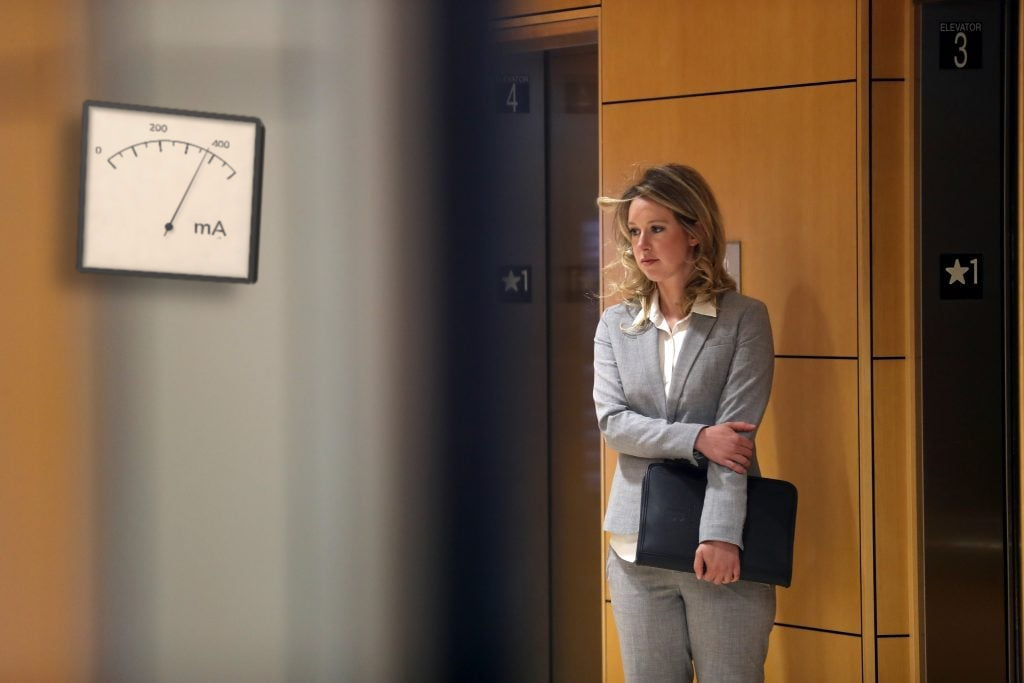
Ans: **375** mA
